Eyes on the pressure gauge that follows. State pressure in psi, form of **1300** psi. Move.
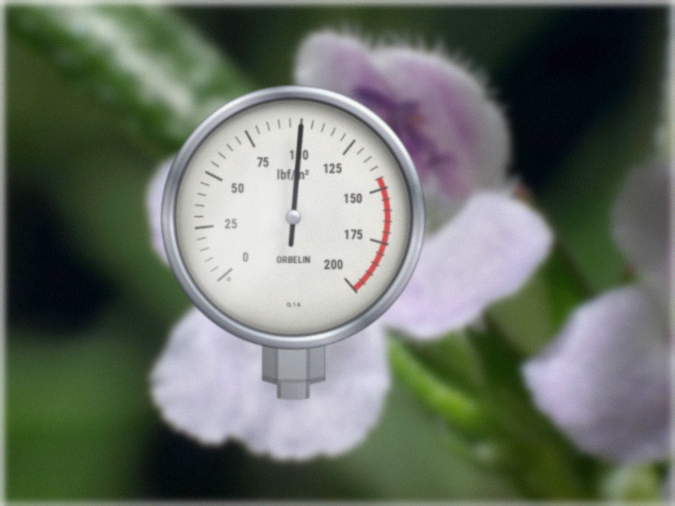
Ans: **100** psi
